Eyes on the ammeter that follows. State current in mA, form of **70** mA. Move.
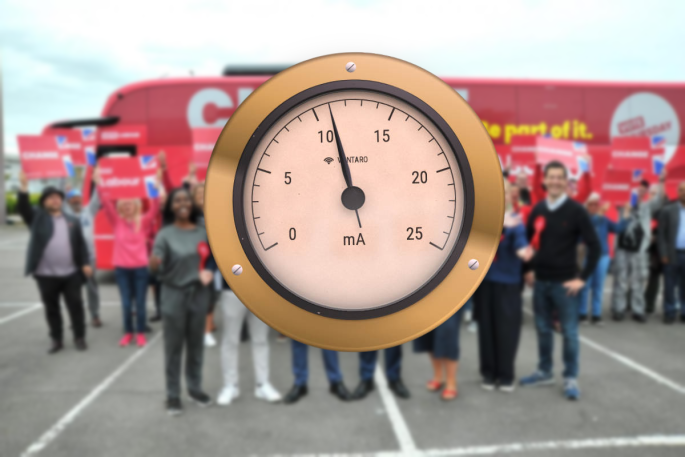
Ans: **11** mA
